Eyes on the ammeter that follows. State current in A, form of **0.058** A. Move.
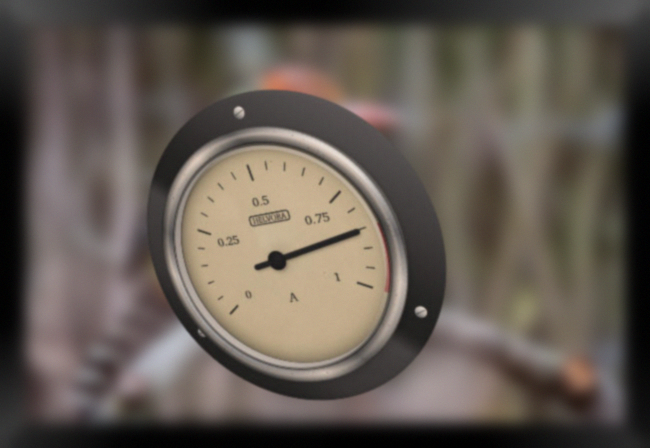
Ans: **0.85** A
